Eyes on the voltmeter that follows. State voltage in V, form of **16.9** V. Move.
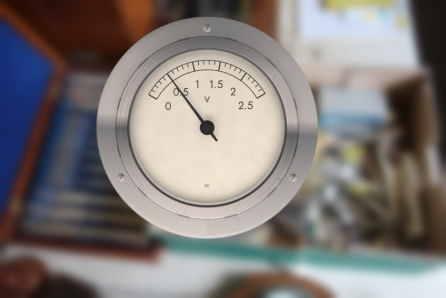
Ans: **0.5** V
